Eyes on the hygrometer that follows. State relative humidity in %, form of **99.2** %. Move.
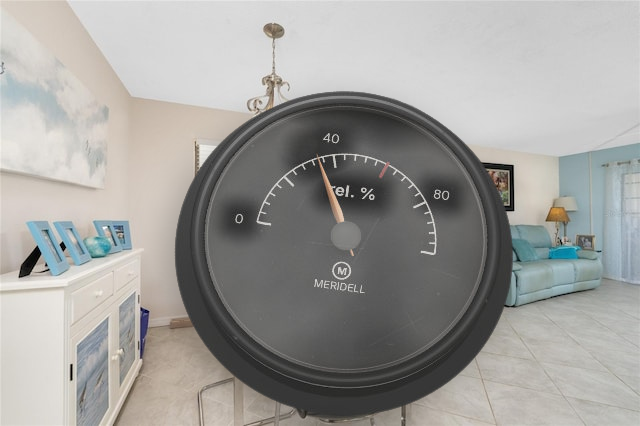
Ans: **34** %
